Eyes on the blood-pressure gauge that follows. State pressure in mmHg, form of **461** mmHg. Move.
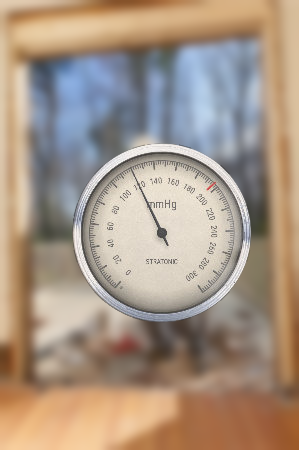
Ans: **120** mmHg
